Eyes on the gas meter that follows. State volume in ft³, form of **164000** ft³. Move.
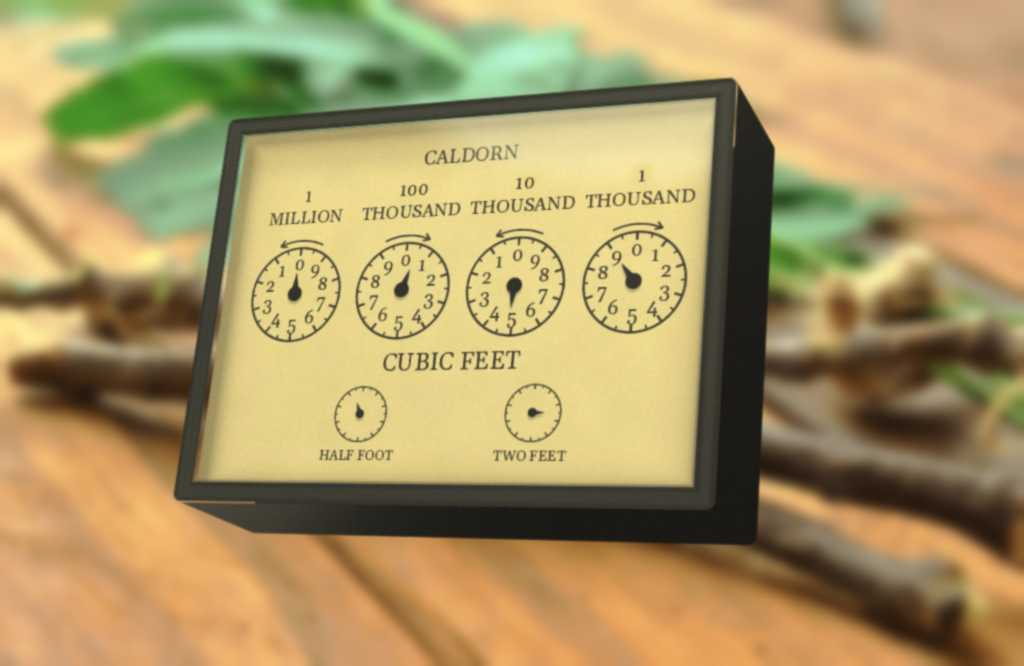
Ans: **4900** ft³
